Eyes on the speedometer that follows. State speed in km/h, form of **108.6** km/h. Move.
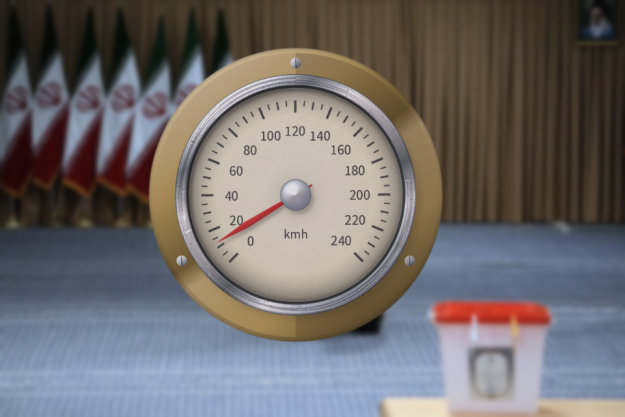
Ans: **12.5** km/h
